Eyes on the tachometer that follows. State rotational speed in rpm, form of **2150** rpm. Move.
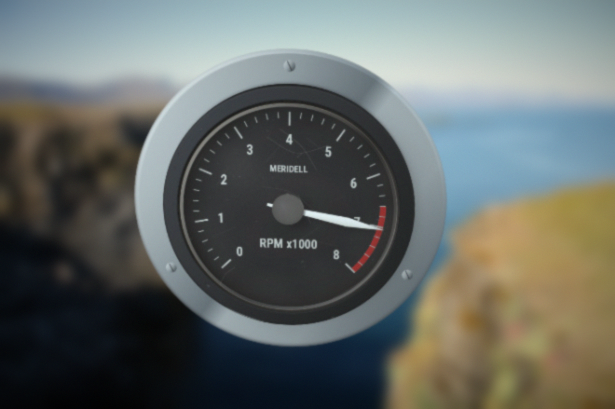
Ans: **7000** rpm
